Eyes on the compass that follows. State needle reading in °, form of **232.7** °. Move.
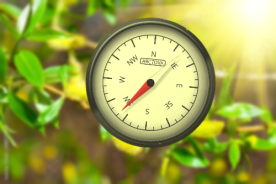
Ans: **220** °
